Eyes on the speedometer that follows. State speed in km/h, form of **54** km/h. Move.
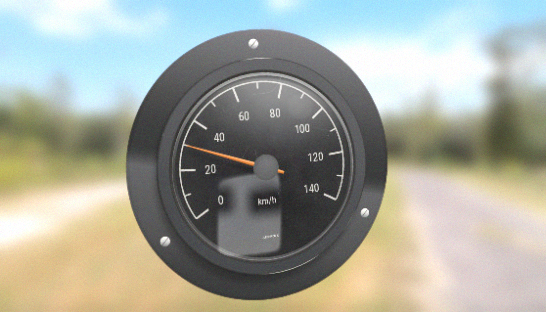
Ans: **30** km/h
